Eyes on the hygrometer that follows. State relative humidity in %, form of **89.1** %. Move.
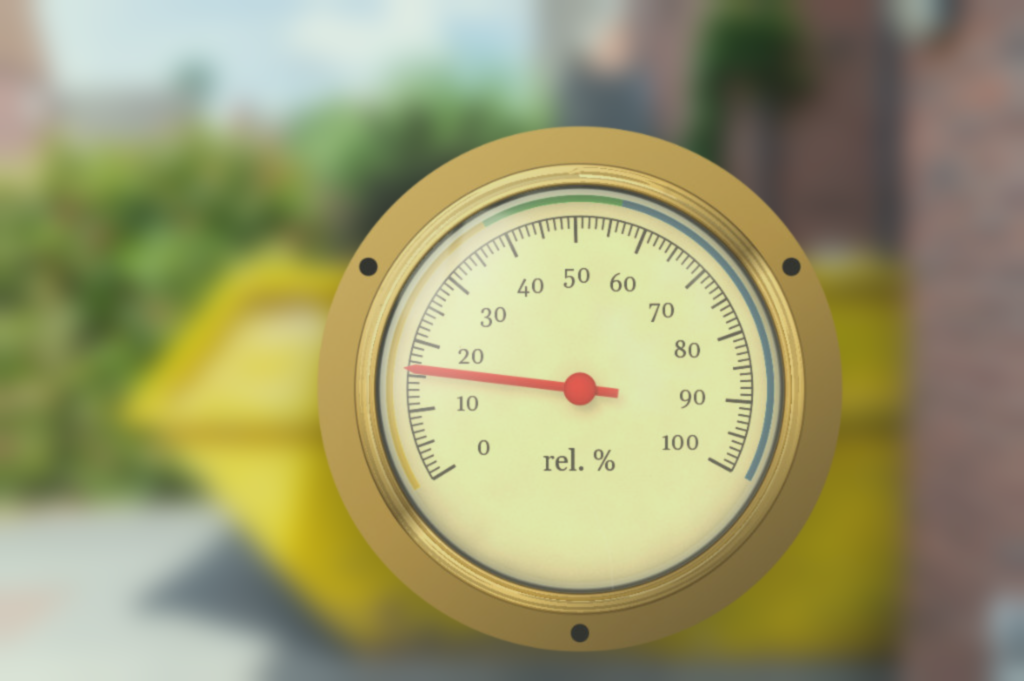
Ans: **16** %
